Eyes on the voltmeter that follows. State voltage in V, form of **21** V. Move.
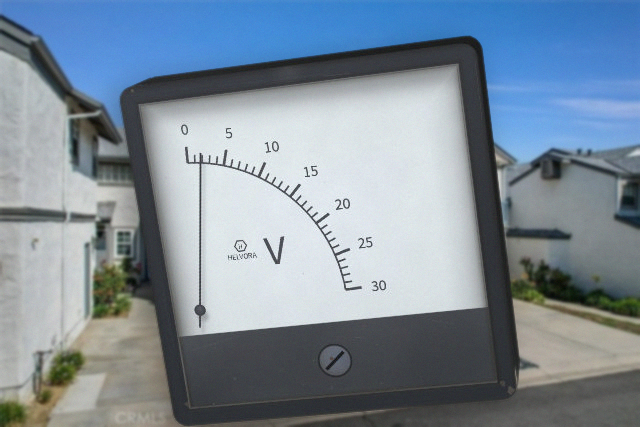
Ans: **2** V
